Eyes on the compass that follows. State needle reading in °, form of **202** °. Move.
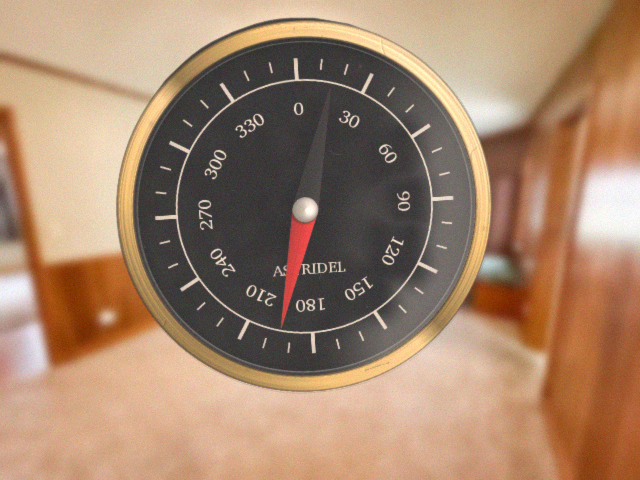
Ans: **195** °
